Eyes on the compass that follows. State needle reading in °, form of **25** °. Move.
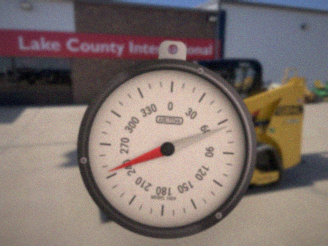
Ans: **245** °
